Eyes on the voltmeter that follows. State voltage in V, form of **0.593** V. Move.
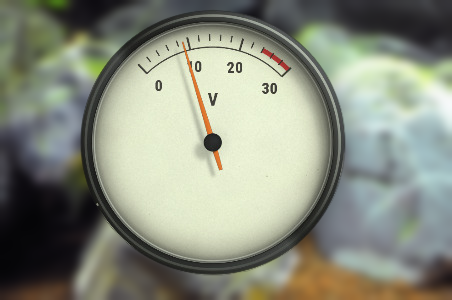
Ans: **9** V
